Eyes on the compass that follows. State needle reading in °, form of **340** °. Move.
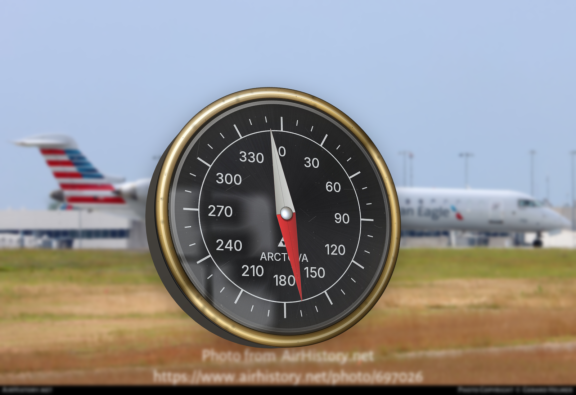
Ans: **170** °
